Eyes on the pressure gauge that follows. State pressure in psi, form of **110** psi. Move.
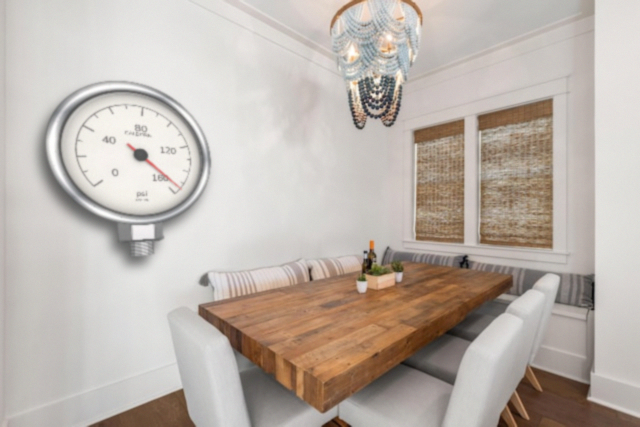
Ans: **155** psi
